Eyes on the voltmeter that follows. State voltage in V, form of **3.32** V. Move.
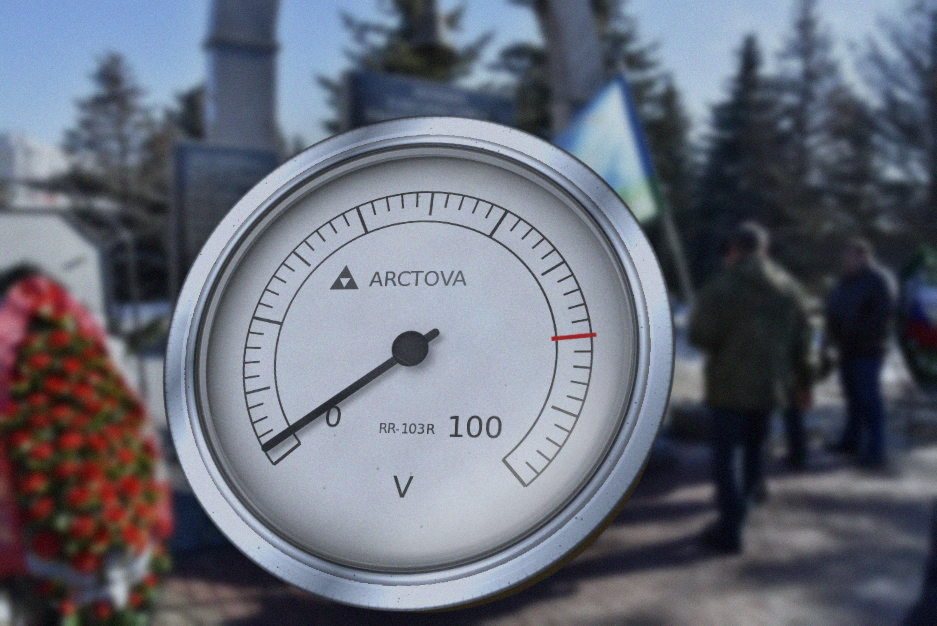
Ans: **2** V
